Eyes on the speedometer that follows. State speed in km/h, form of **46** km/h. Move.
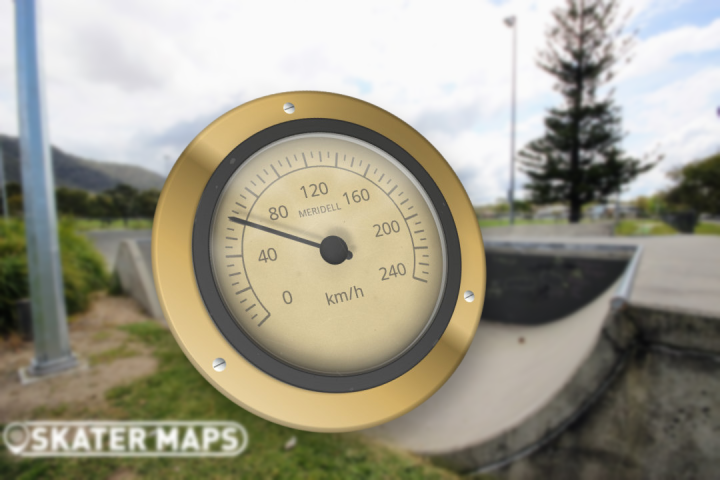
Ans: **60** km/h
